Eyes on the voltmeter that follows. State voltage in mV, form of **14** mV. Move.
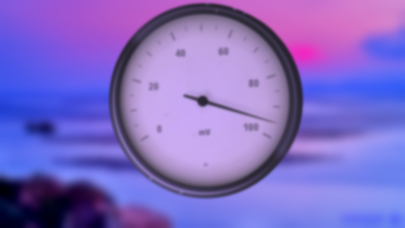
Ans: **95** mV
